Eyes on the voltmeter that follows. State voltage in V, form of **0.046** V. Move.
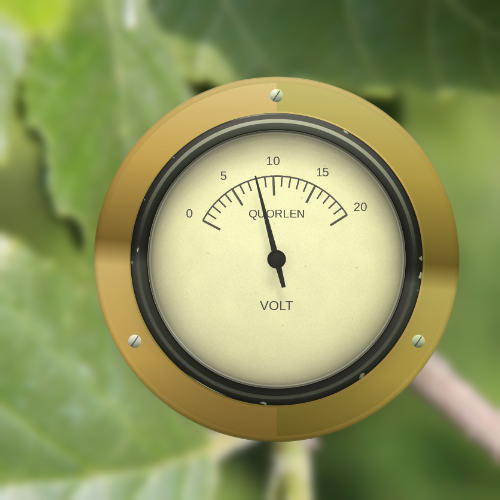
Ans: **8** V
